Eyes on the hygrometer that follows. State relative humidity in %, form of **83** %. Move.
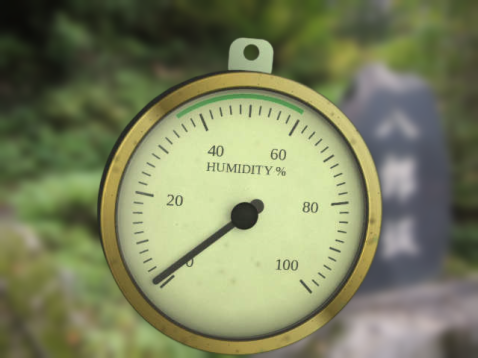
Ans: **2** %
